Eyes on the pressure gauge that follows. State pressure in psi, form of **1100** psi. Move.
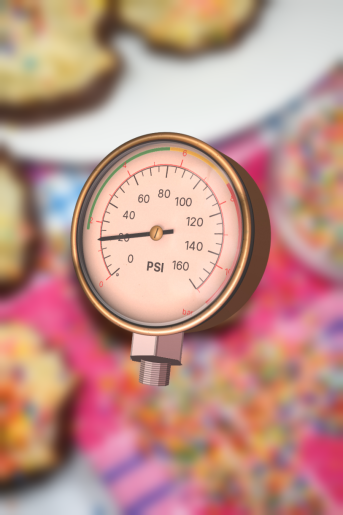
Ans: **20** psi
